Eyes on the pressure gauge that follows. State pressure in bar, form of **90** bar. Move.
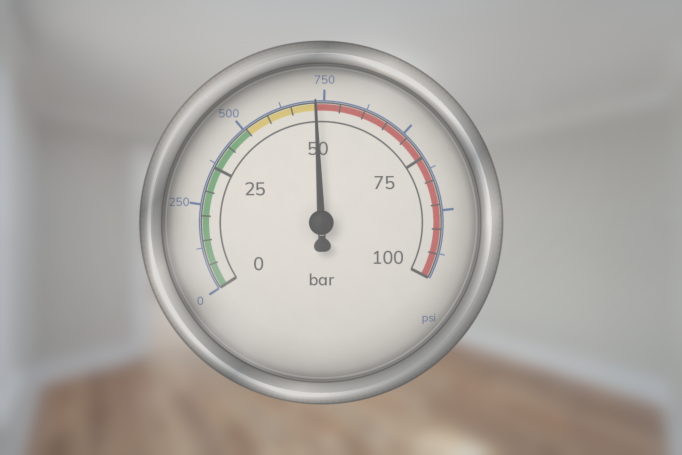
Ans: **50** bar
